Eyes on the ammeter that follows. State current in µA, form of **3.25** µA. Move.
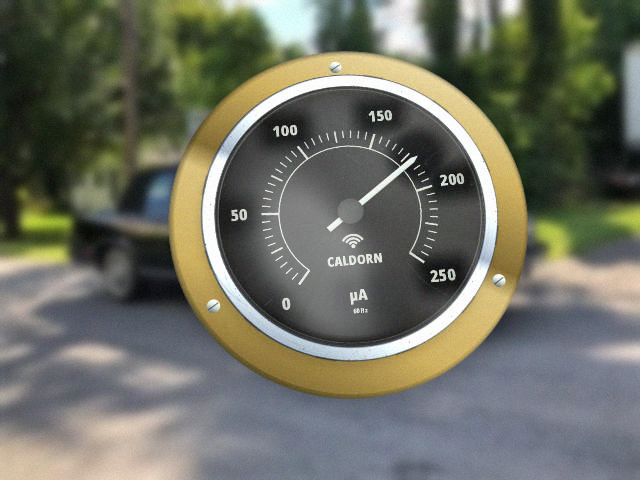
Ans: **180** µA
